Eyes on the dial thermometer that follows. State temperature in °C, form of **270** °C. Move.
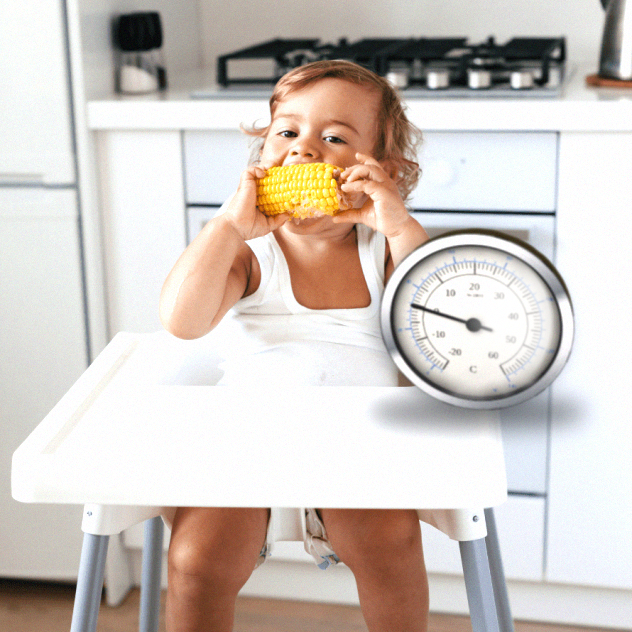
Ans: **0** °C
